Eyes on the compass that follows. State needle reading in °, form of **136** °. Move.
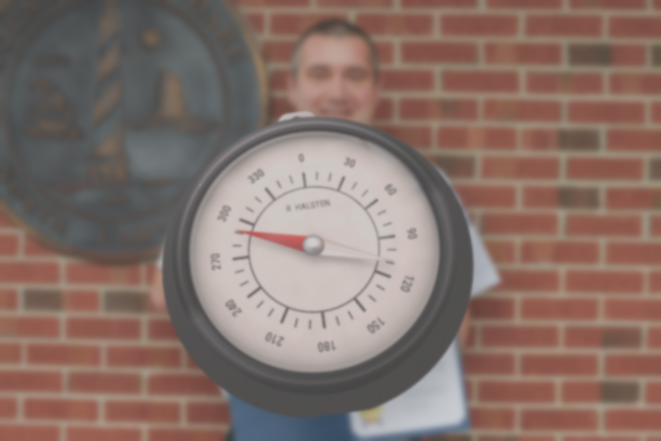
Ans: **290** °
